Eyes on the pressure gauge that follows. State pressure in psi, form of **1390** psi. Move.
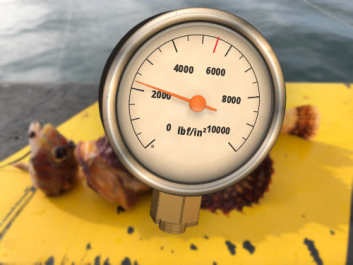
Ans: **2250** psi
